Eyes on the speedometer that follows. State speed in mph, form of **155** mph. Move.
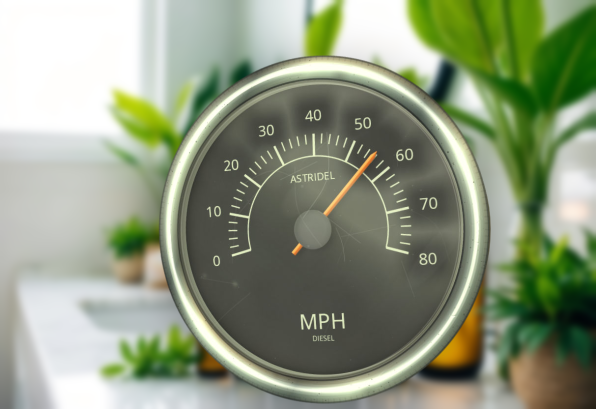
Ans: **56** mph
